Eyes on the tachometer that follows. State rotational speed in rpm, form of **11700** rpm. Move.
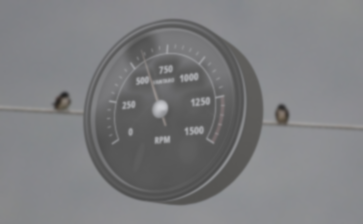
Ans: **600** rpm
